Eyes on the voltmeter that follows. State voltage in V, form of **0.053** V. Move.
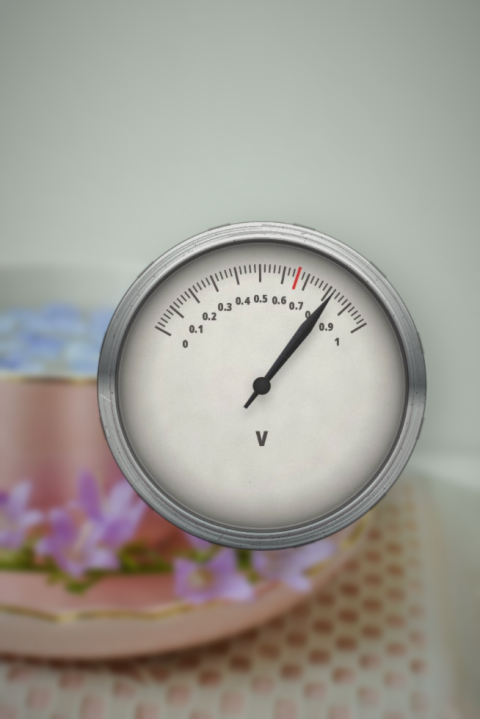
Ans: **0.82** V
